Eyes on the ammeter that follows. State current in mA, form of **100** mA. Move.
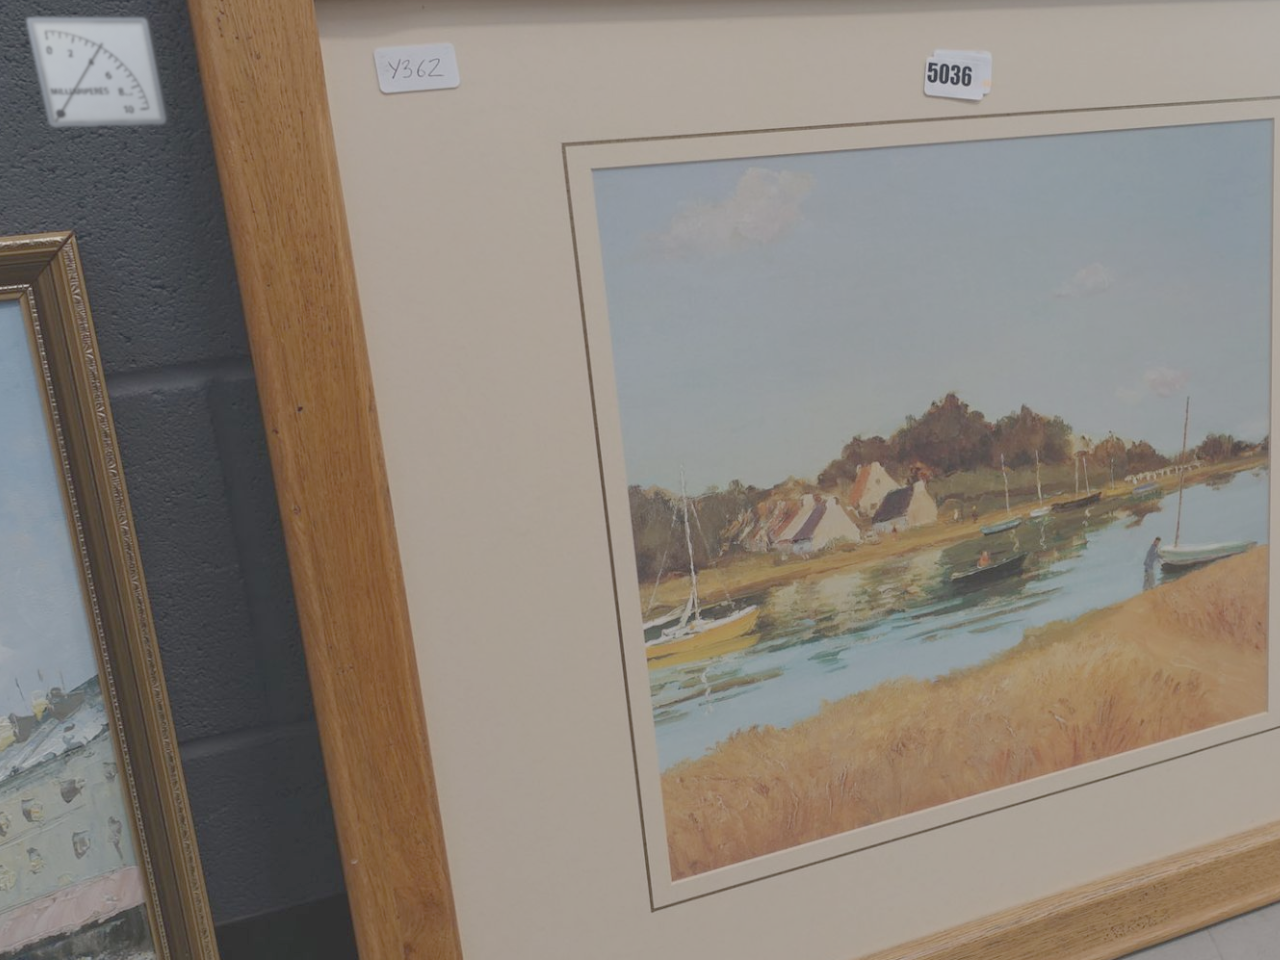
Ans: **4** mA
